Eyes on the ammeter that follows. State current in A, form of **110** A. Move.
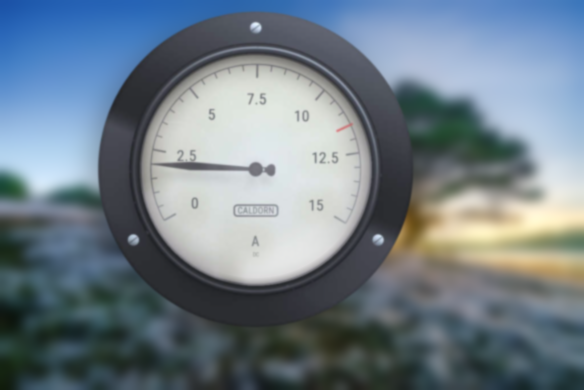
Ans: **2** A
